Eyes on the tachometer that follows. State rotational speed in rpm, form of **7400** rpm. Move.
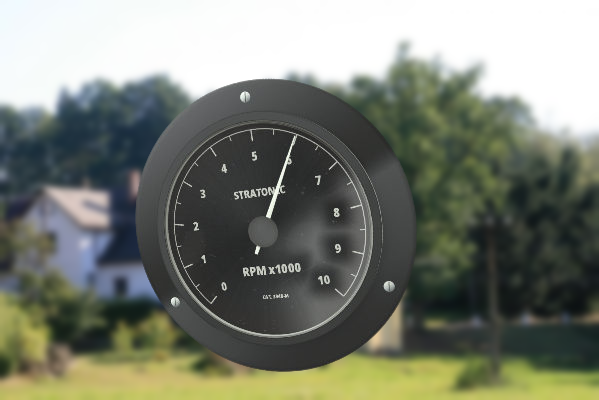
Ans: **6000** rpm
